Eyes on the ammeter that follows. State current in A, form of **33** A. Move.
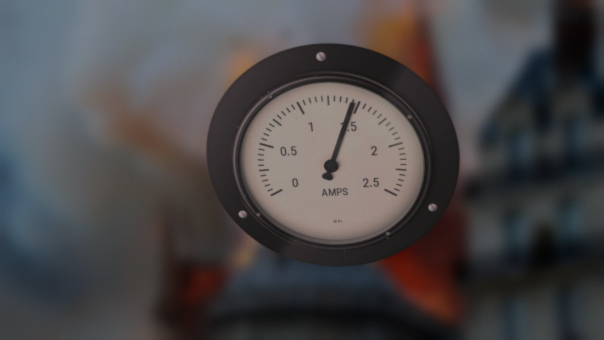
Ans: **1.45** A
